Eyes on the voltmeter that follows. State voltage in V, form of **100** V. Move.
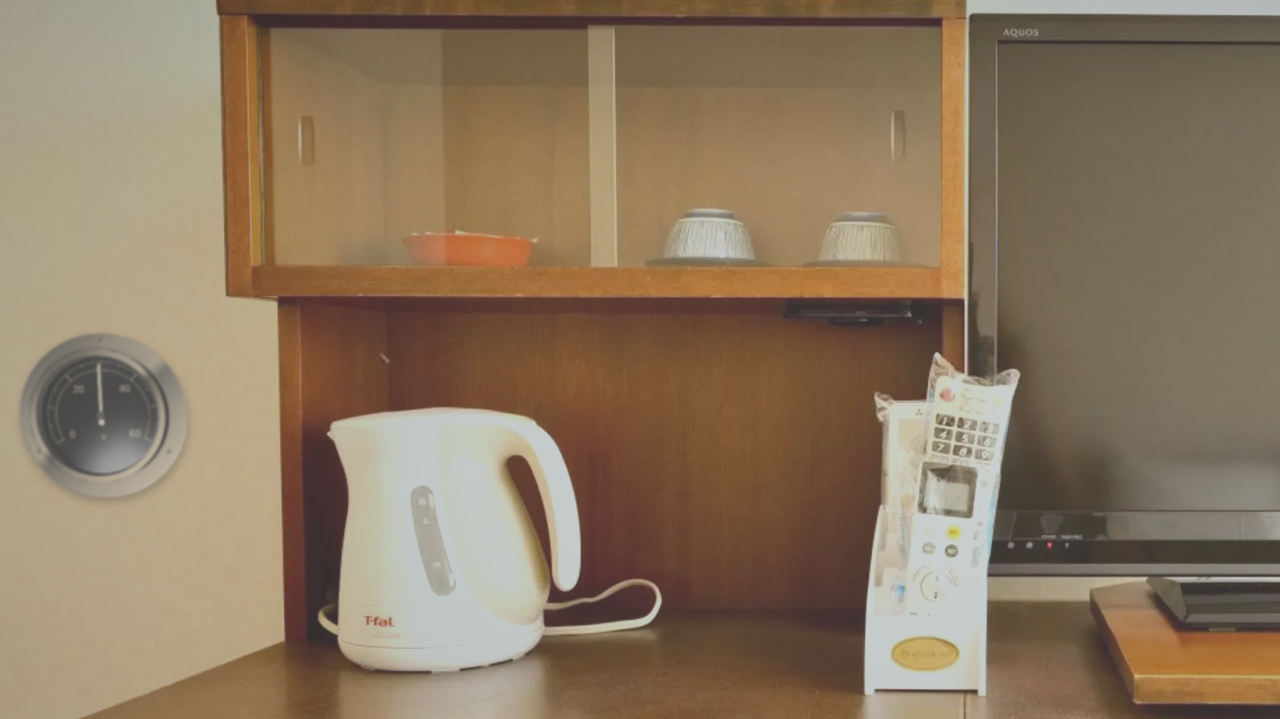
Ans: **30** V
